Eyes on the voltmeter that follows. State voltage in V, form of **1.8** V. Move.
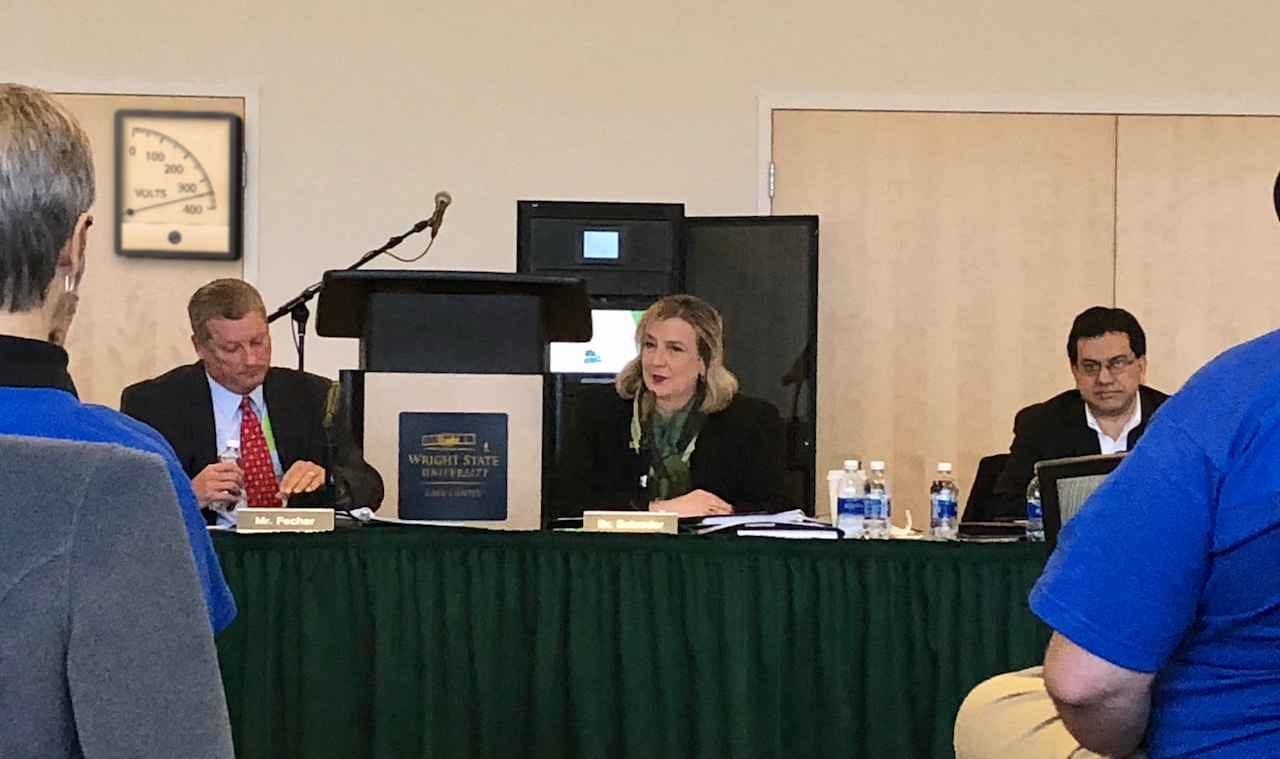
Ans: **350** V
